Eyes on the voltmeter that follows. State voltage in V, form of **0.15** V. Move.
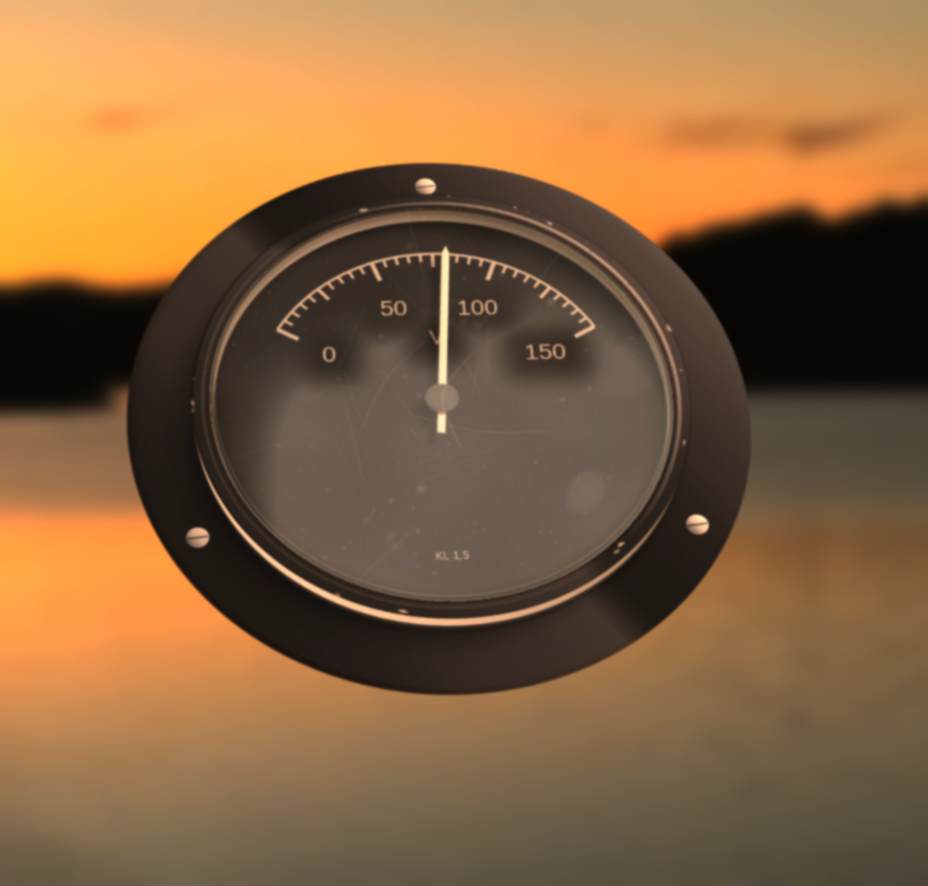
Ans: **80** V
